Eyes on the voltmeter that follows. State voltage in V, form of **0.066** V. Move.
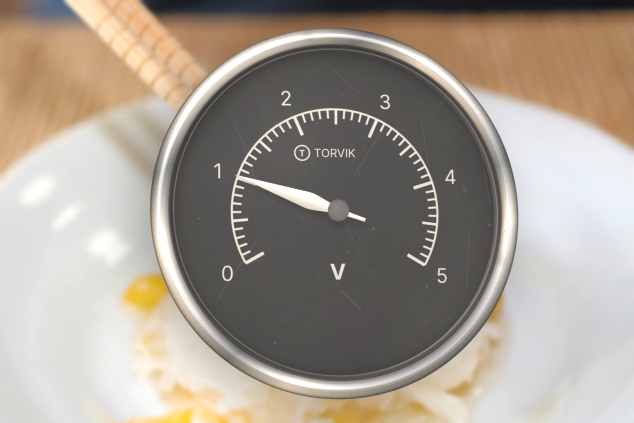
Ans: **1** V
